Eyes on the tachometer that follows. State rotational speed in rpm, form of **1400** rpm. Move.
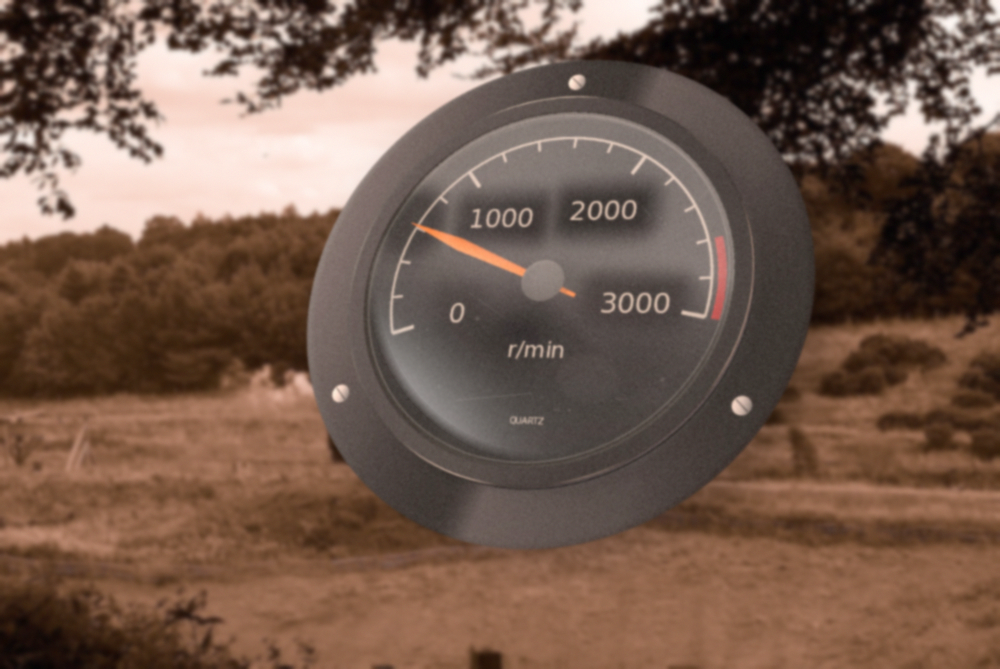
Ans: **600** rpm
